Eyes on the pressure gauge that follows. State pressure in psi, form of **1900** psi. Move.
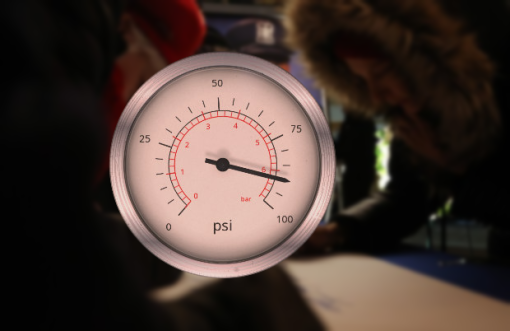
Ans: **90** psi
